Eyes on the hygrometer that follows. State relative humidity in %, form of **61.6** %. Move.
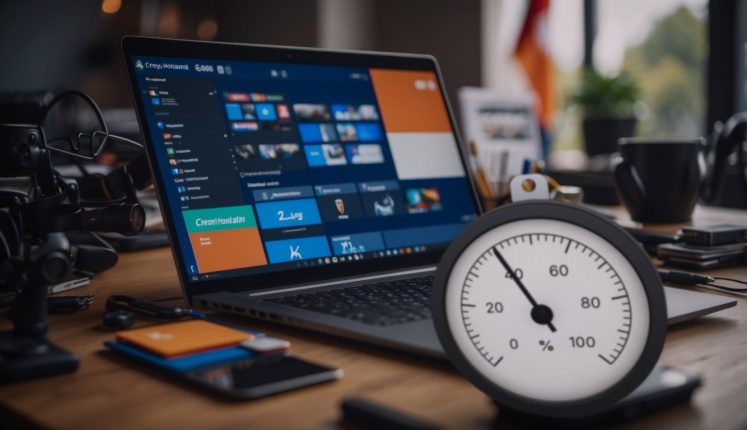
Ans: **40** %
